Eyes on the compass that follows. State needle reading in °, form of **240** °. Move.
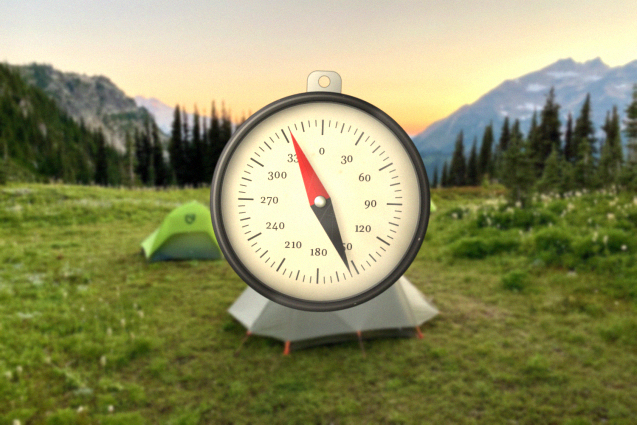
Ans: **335** °
